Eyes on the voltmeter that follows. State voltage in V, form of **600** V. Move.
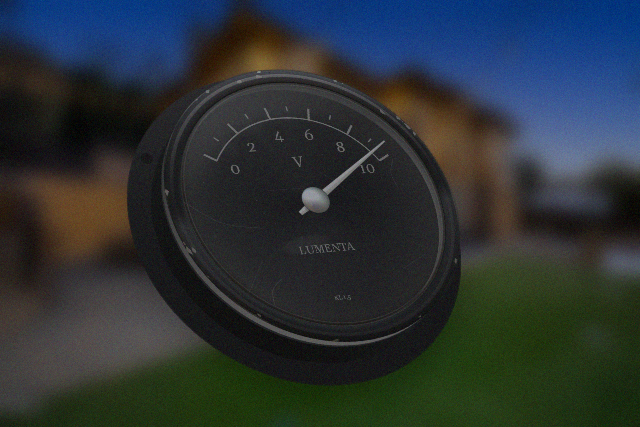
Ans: **9.5** V
